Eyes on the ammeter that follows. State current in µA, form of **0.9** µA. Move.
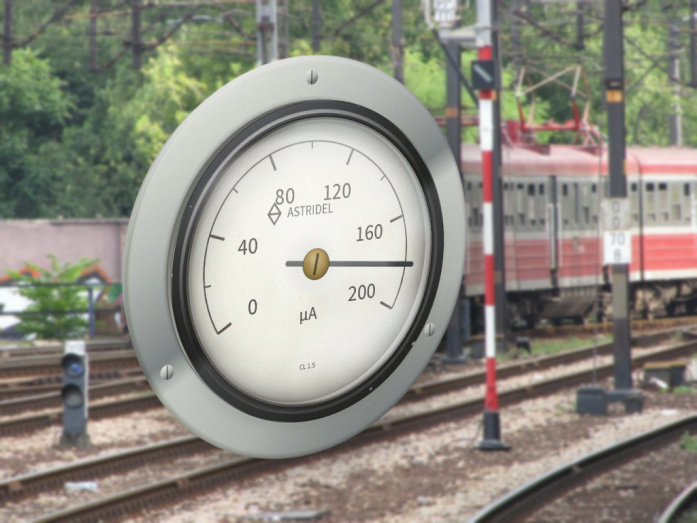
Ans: **180** µA
